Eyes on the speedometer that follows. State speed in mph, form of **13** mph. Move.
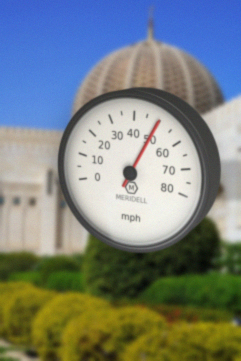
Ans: **50** mph
